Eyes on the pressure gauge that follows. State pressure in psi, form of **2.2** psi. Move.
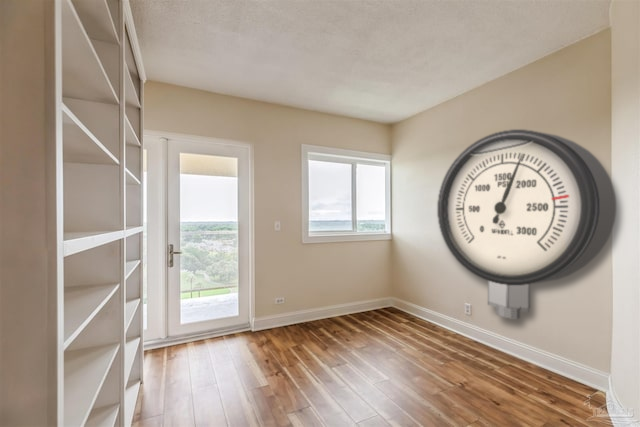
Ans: **1750** psi
